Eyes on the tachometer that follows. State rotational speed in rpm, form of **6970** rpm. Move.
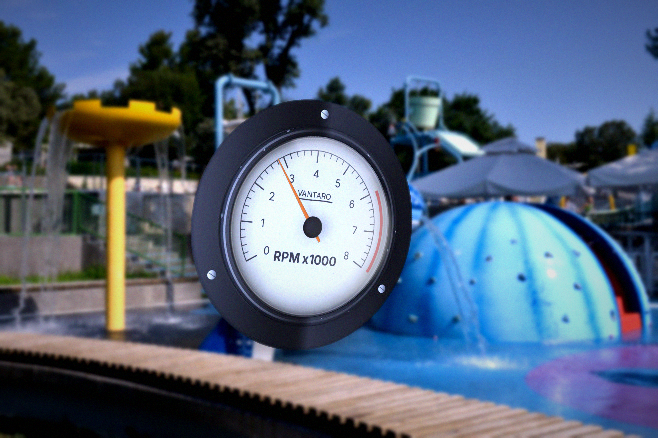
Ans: **2800** rpm
